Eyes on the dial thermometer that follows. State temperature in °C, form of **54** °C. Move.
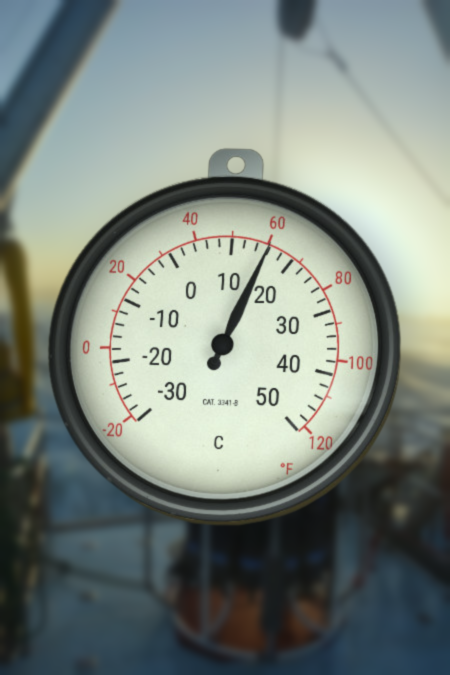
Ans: **16** °C
